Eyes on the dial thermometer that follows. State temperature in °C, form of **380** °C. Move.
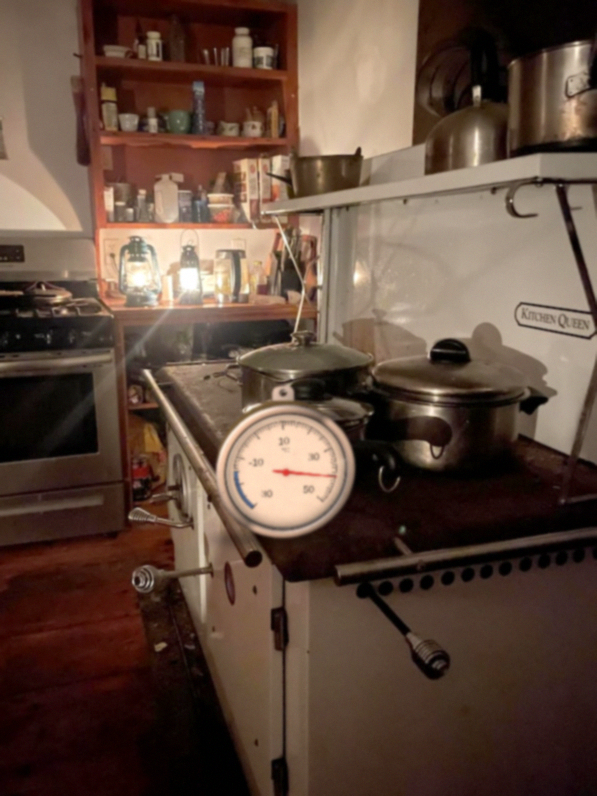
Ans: **40** °C
